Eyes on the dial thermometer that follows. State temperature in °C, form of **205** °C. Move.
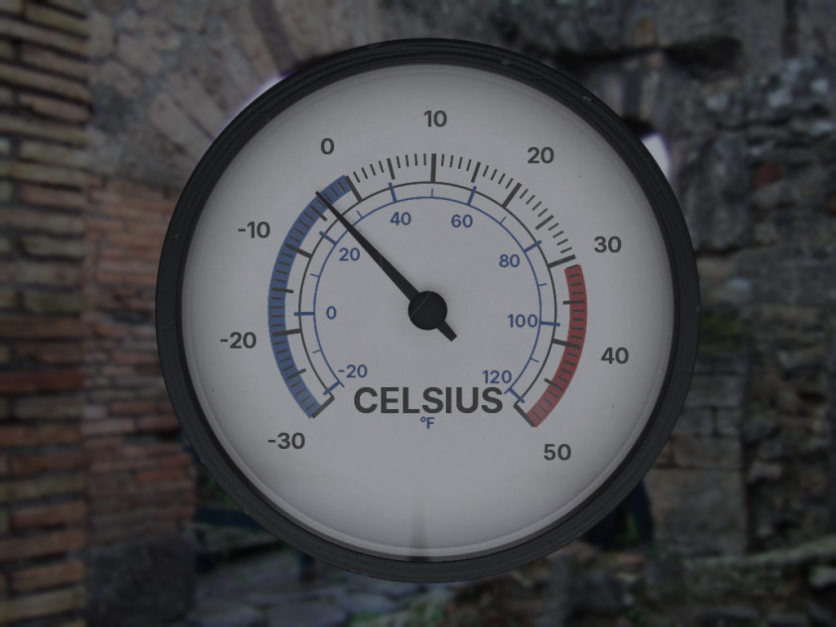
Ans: **-3.5** °C
